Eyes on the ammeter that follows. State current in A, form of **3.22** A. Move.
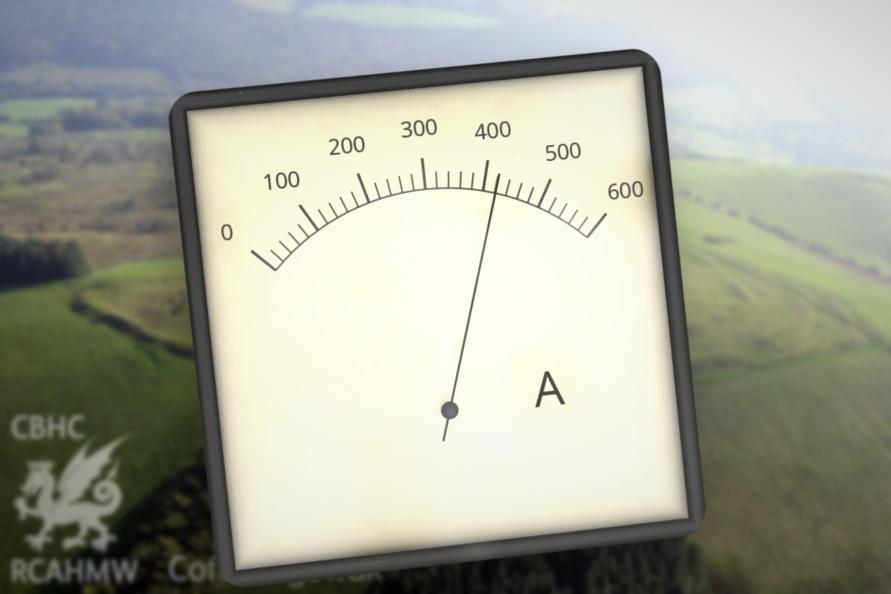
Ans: **420** A
